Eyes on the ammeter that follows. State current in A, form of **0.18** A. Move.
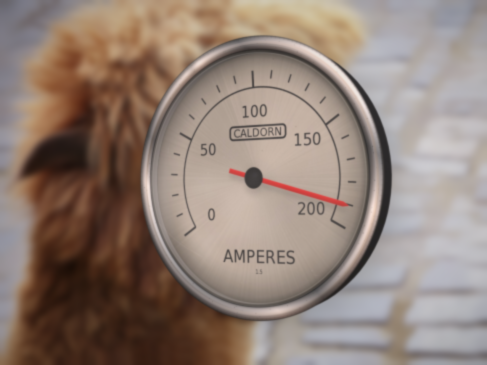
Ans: **190** A
